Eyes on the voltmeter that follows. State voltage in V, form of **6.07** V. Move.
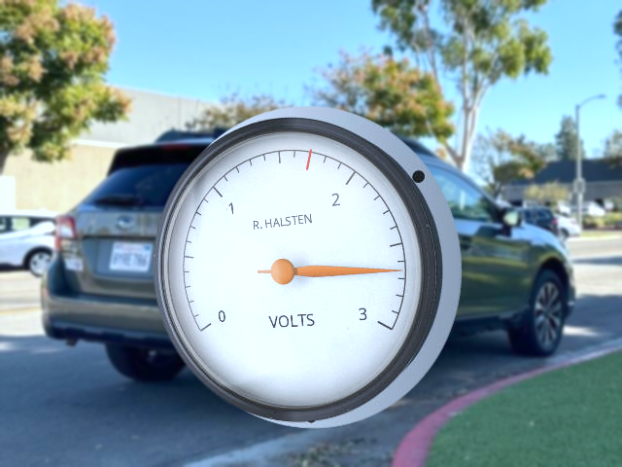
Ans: **2.65** V
